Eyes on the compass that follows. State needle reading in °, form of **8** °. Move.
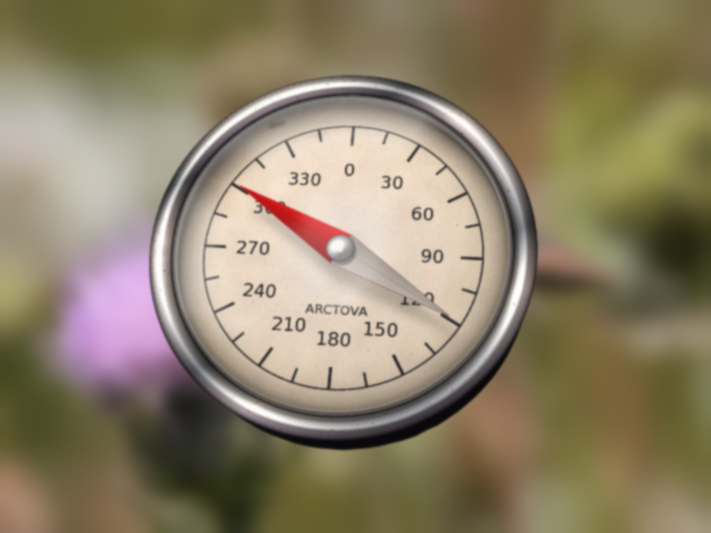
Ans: **300** °
